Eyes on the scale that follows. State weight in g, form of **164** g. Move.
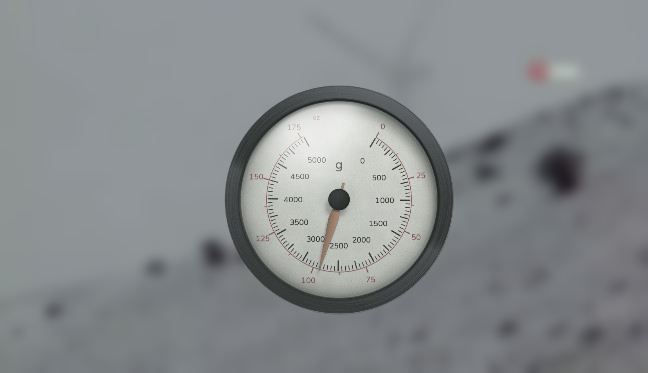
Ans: **2750** g
